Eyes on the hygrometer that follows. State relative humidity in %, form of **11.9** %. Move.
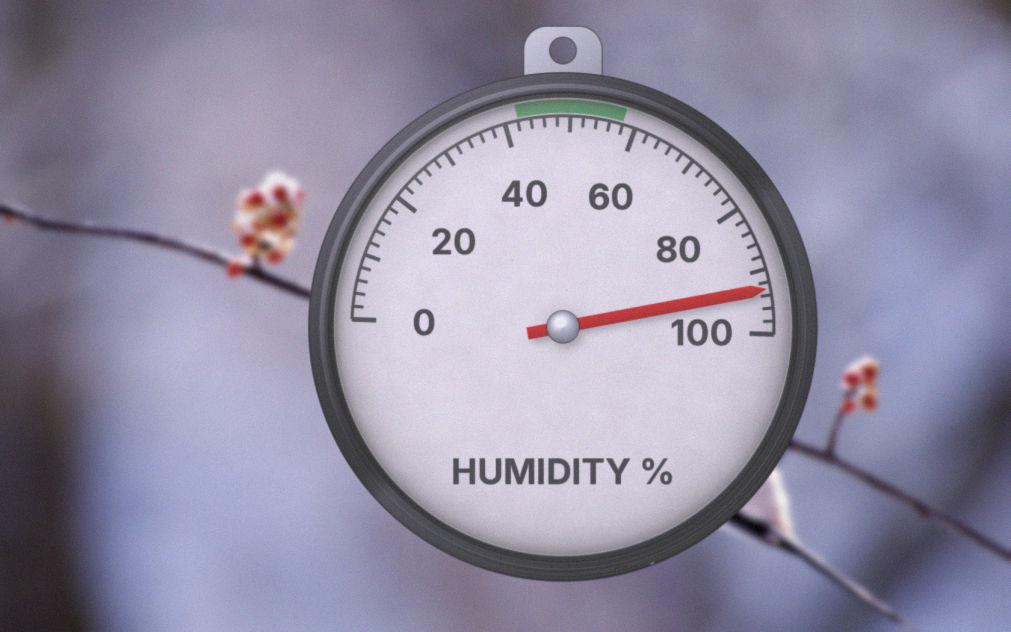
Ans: **93** %
